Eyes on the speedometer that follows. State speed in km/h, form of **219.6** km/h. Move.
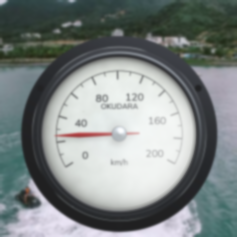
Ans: **25** km/h
